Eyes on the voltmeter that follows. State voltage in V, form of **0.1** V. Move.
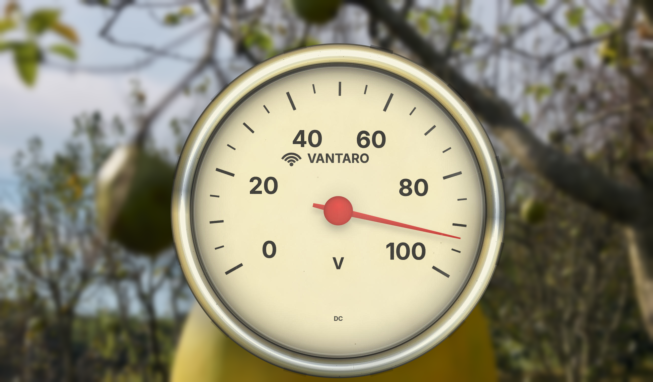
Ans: **92.5** V
